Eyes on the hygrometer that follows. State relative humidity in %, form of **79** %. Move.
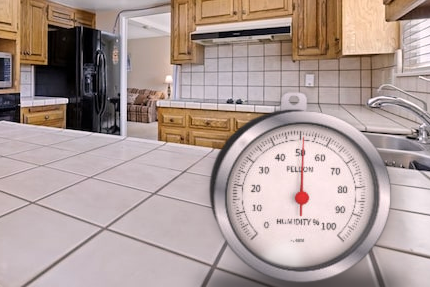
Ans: **50** %
